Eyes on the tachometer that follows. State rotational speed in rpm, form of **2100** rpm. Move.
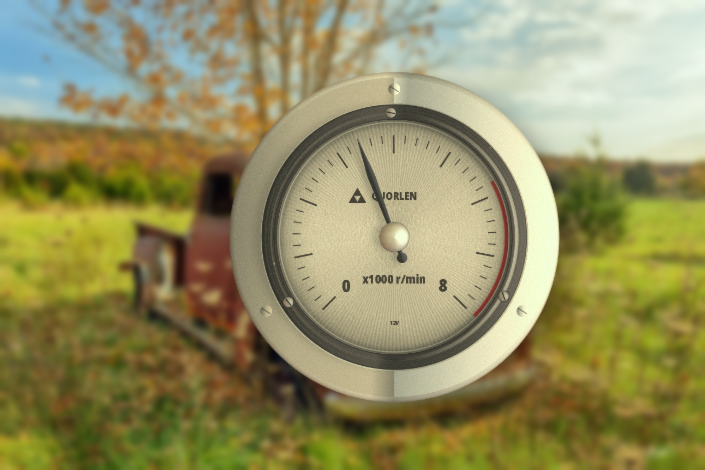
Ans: **3400** rpm
